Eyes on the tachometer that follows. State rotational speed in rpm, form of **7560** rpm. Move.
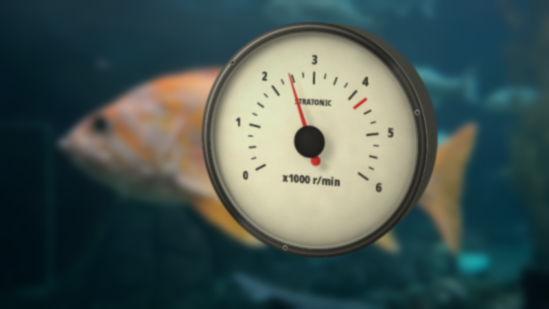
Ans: **2500** rpm
